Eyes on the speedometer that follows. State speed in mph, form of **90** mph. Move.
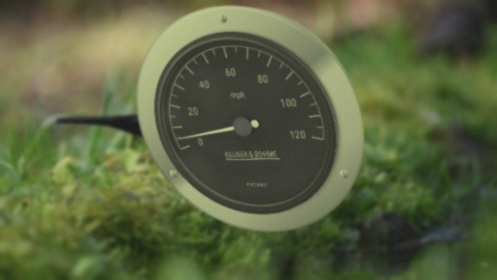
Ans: **5** mph
